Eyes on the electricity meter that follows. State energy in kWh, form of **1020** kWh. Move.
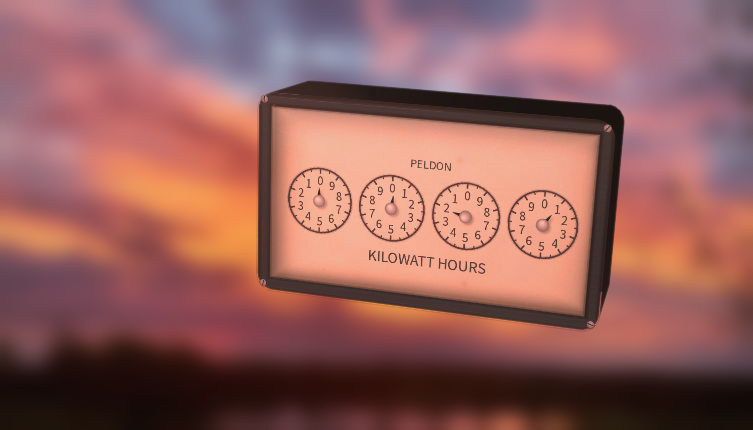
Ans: **21** kWh
